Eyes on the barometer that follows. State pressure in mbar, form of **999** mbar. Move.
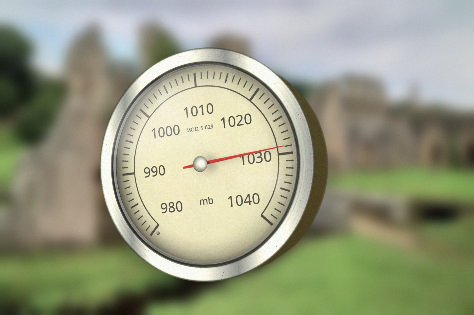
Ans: **1029** mbar
